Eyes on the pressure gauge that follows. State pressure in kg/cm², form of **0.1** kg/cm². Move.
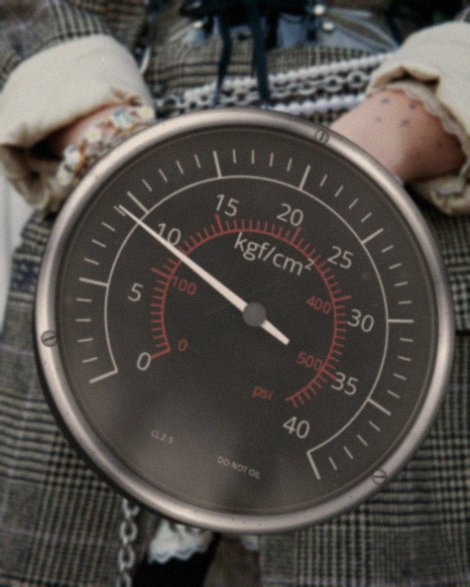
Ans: **9** kg/cm²
